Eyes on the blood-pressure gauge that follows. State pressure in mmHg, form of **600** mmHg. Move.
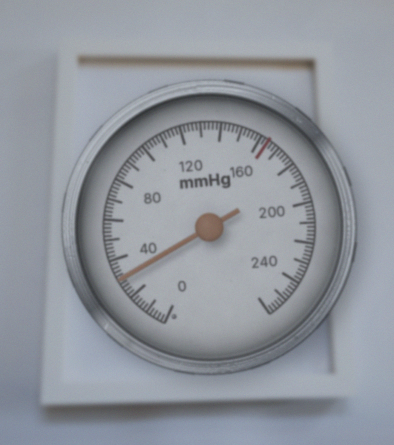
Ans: **30** mmHg
